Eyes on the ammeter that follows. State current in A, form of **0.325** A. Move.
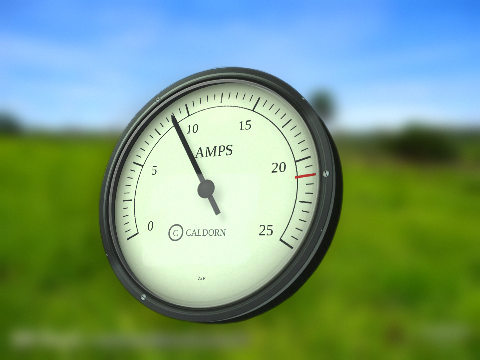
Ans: **9** A
